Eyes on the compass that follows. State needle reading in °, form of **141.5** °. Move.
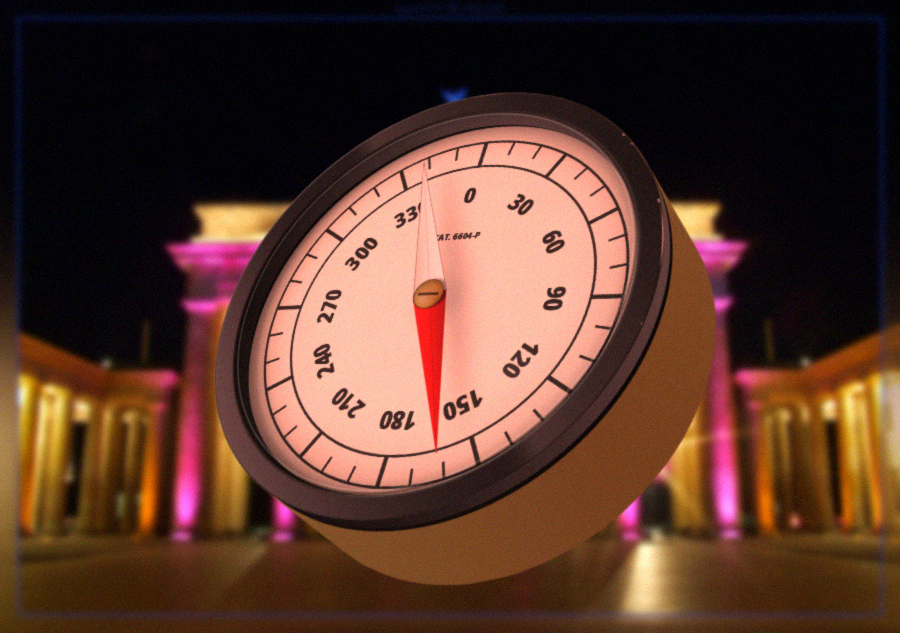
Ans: **160** °
